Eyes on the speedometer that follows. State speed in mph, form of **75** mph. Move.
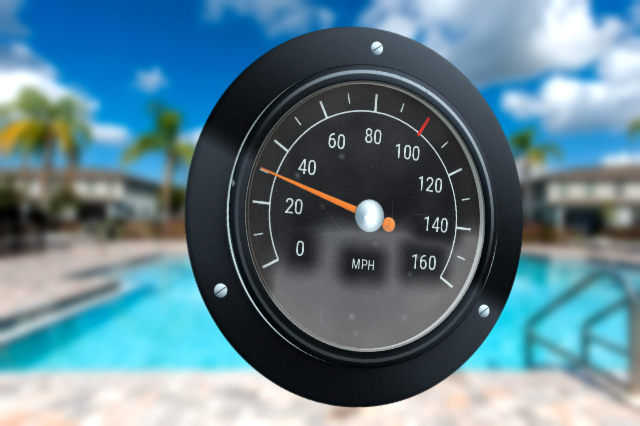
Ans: **30** mph
